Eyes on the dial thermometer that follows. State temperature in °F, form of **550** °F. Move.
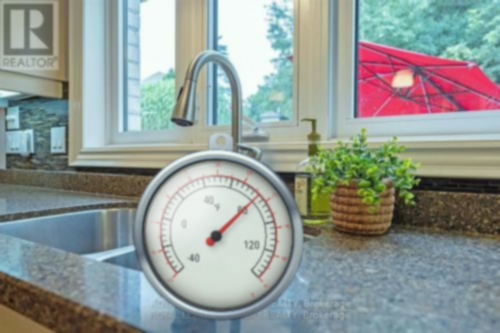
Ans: **80** °F
